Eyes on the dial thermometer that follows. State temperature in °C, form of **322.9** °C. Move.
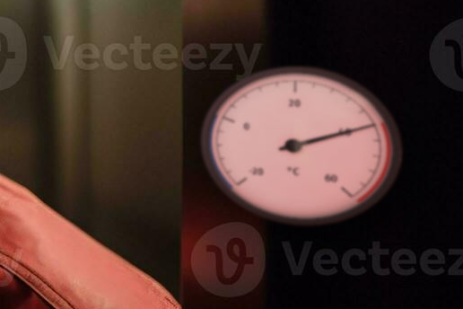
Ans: **40** °C
